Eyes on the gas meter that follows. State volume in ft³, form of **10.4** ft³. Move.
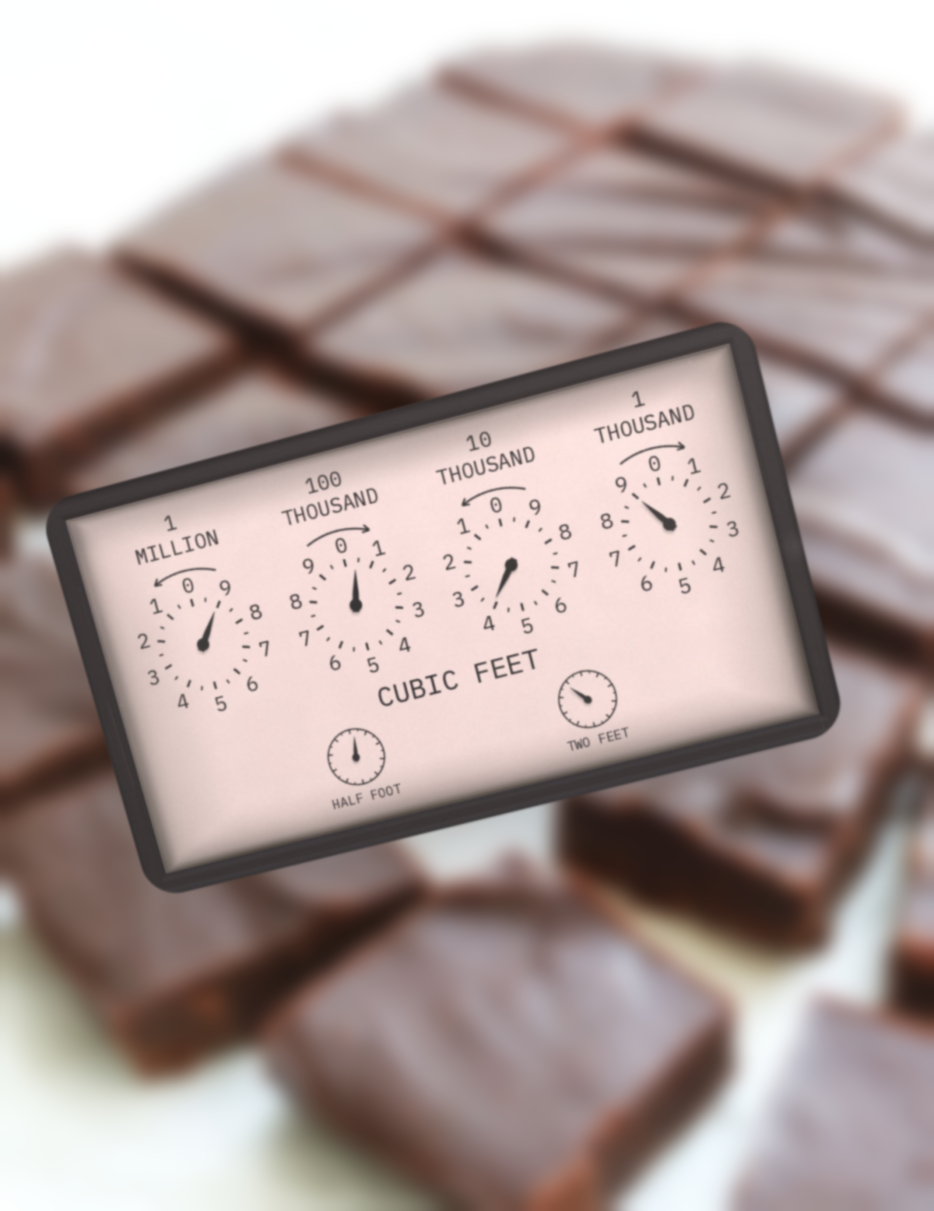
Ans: **903900** ft³
